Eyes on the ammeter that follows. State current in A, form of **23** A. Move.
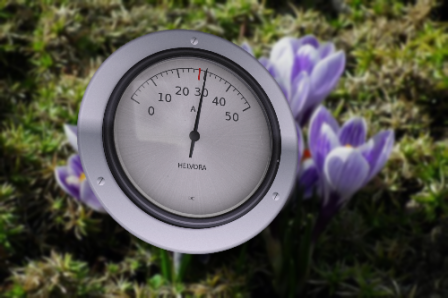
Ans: **30** A
